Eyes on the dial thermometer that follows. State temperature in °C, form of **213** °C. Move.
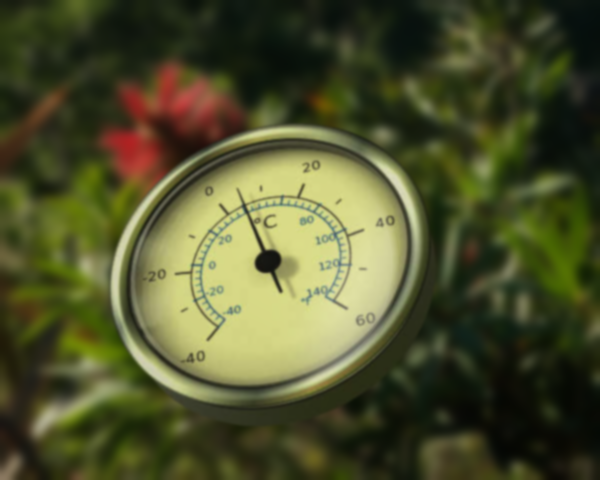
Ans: **5** °C
